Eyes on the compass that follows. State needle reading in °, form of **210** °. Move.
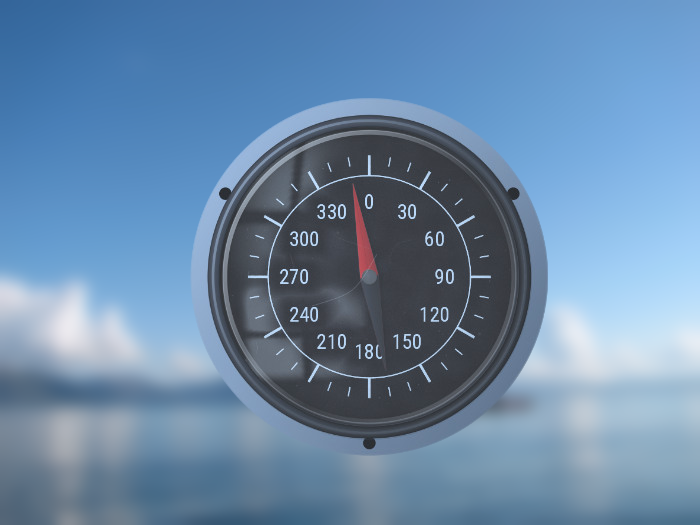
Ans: **350** °
